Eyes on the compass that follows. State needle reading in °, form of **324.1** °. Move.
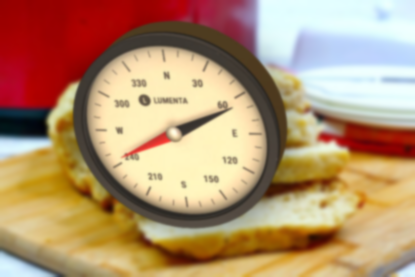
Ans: **245** °
